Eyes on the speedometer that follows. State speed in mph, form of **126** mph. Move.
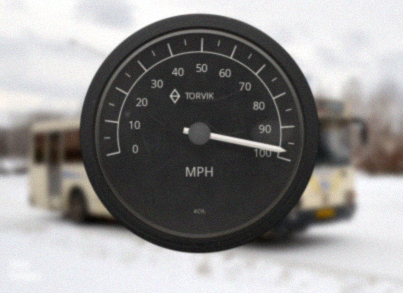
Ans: **97.5** mph
